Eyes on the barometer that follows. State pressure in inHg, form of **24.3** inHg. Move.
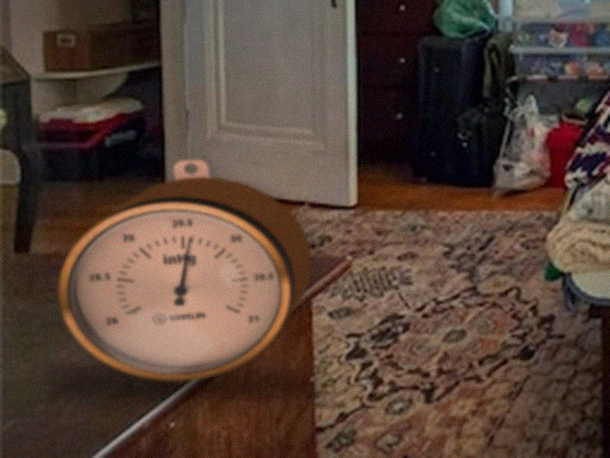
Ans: **29.6** inHg
